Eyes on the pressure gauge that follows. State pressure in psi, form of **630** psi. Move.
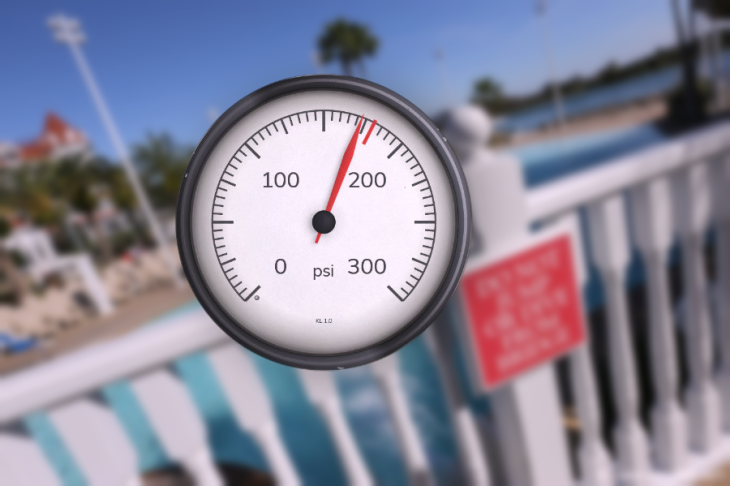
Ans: **172.5** psi
